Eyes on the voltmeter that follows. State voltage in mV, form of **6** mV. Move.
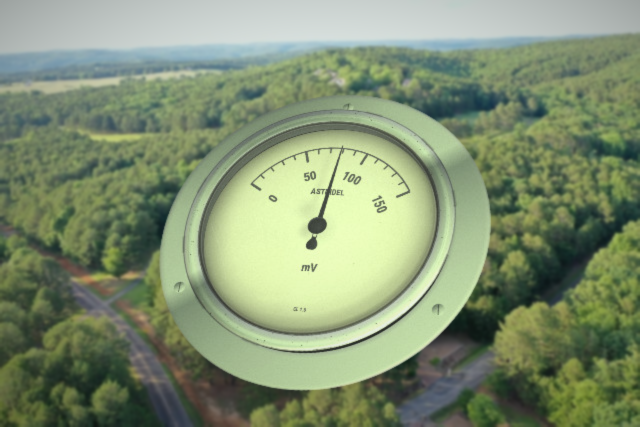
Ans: **80** mV
